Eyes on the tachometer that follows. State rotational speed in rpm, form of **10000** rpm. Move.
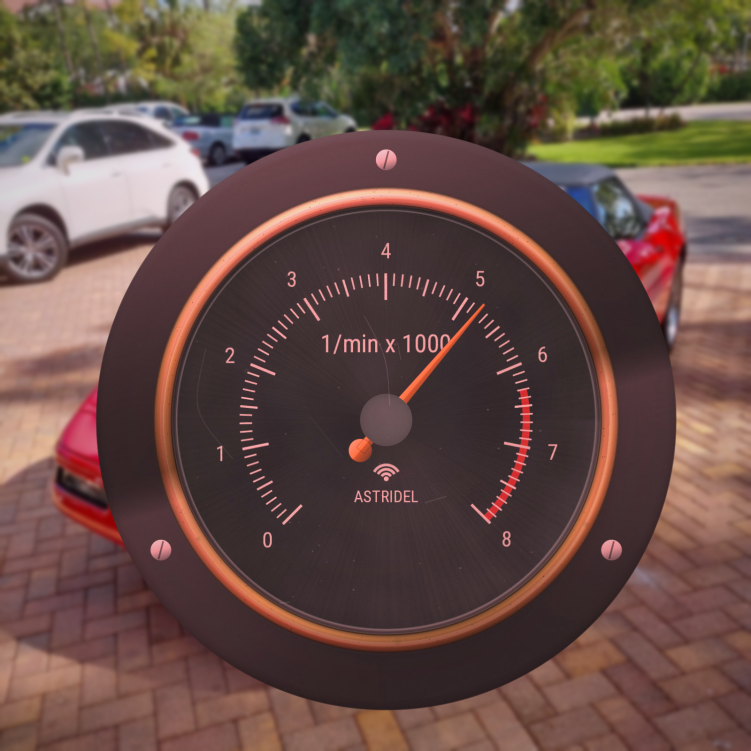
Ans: **5200** rpm
